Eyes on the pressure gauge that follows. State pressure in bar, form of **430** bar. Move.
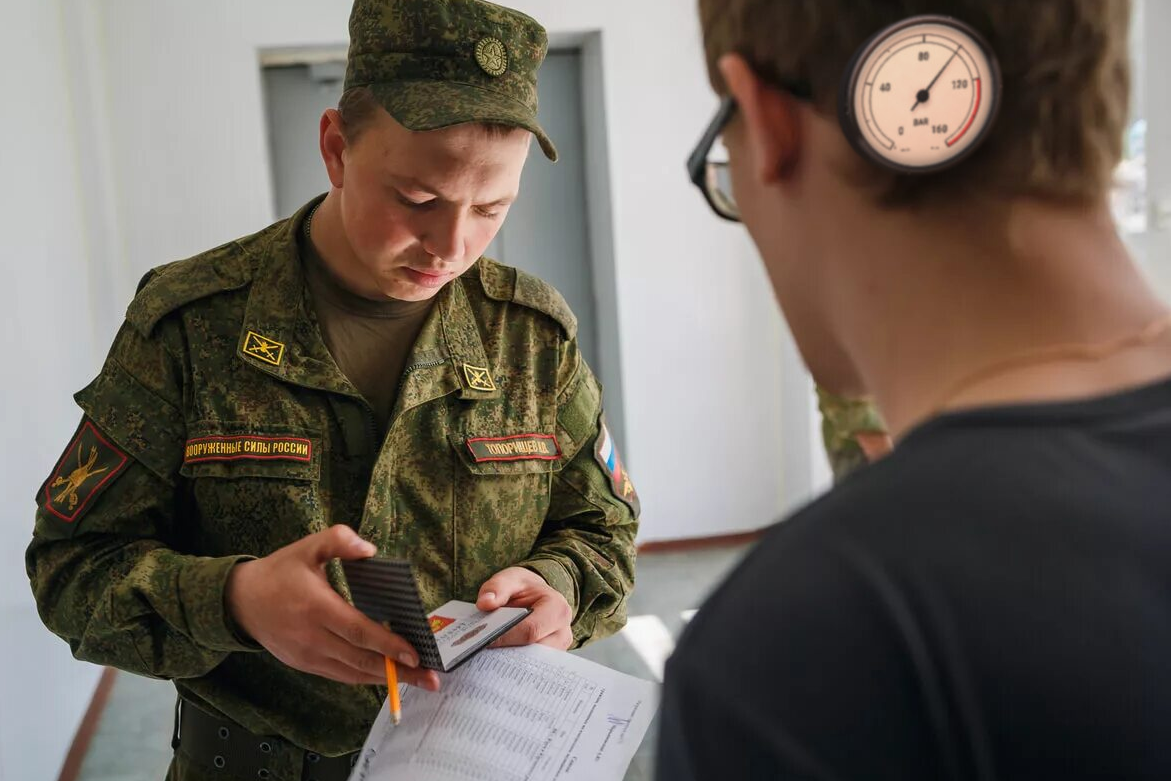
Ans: **100** bar
